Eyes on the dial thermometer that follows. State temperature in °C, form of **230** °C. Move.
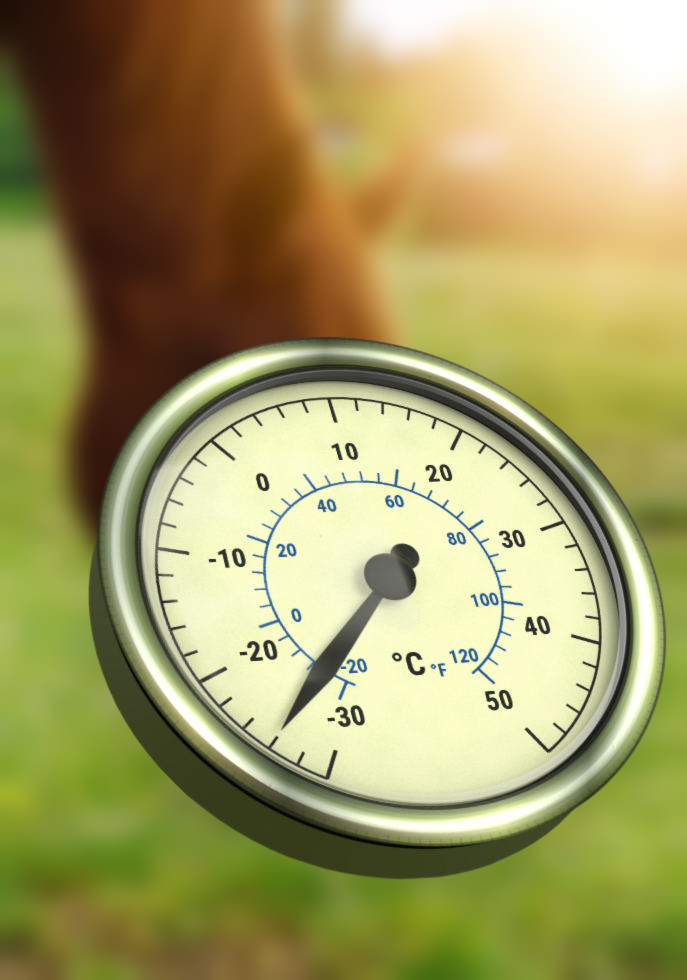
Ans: **-26** °C
